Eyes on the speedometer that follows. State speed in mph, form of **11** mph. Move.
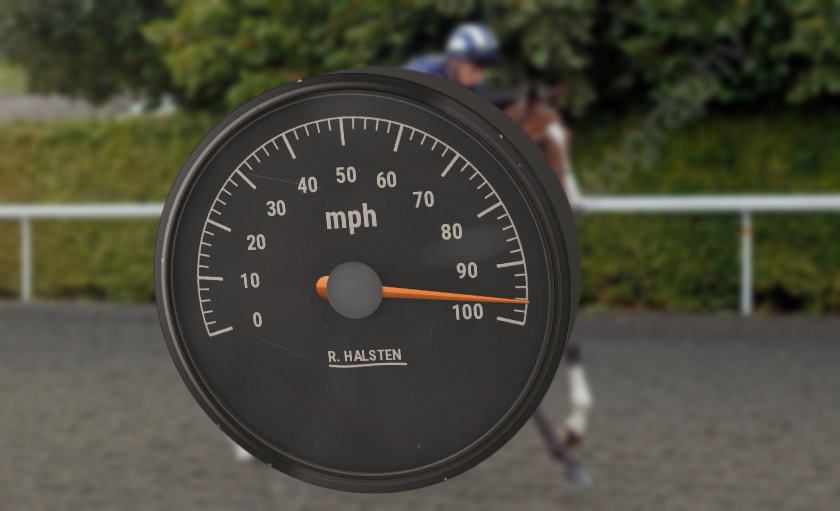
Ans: **96** mph
